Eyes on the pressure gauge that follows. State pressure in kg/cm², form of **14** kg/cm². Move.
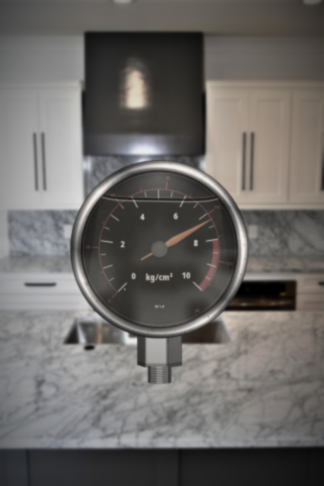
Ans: **7.25** kg/cm²
